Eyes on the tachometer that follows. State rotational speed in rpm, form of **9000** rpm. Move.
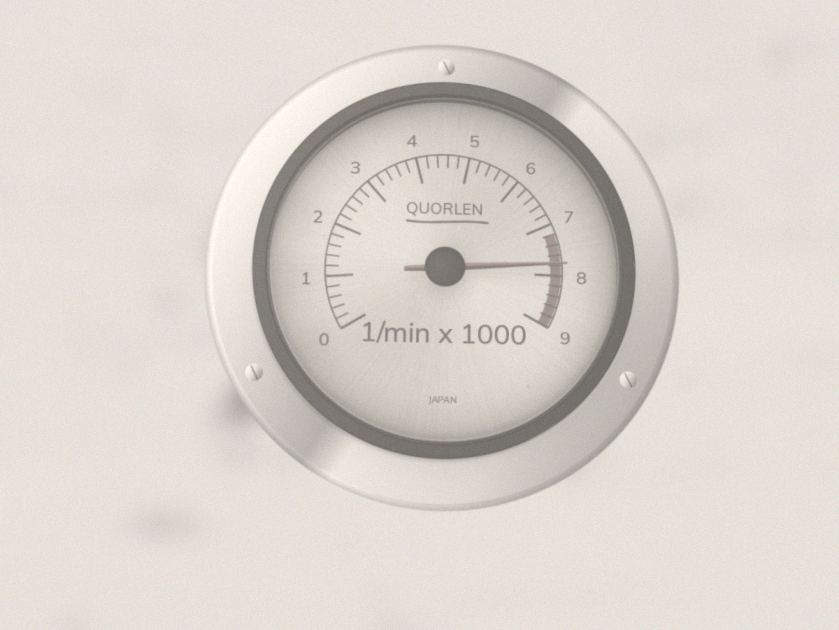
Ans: **7800** rpm
